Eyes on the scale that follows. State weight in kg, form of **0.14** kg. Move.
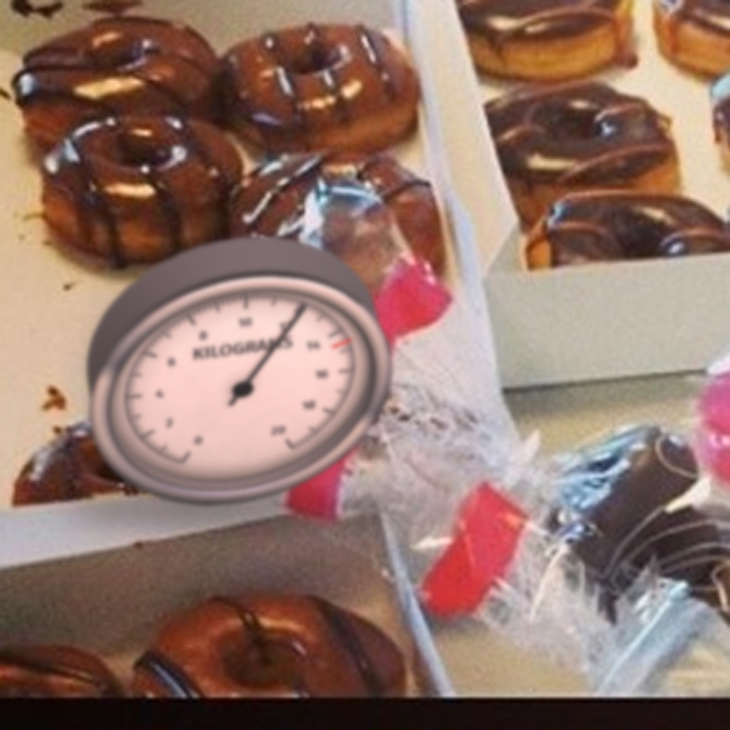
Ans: **12** kg
